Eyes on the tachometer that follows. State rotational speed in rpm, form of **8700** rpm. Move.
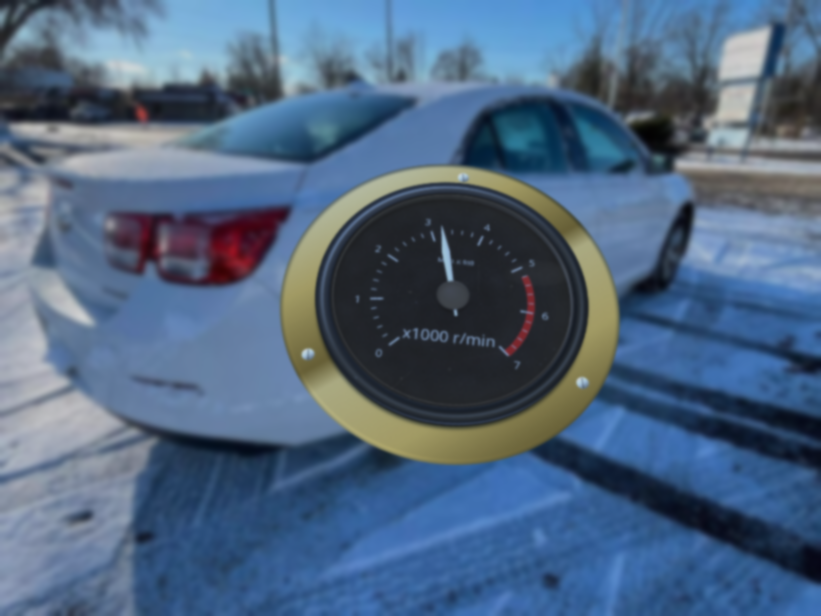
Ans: **3200** rpm
